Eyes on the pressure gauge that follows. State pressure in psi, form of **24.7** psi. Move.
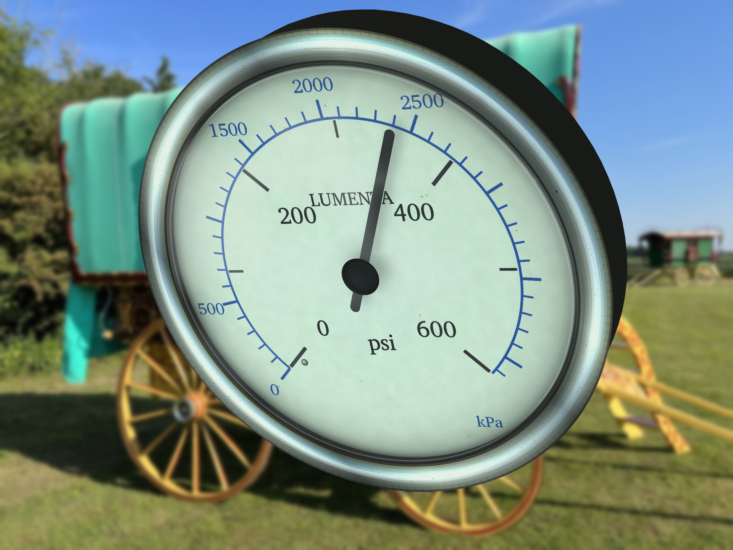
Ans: **350** psi
